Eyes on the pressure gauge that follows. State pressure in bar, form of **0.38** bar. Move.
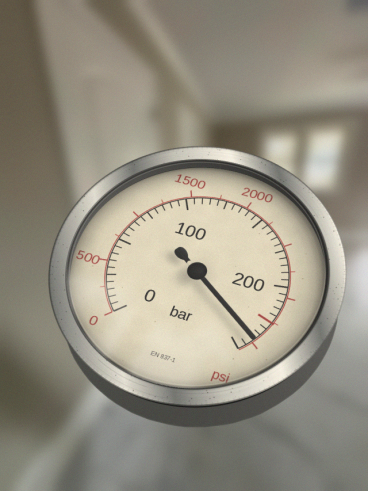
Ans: **240** bar
